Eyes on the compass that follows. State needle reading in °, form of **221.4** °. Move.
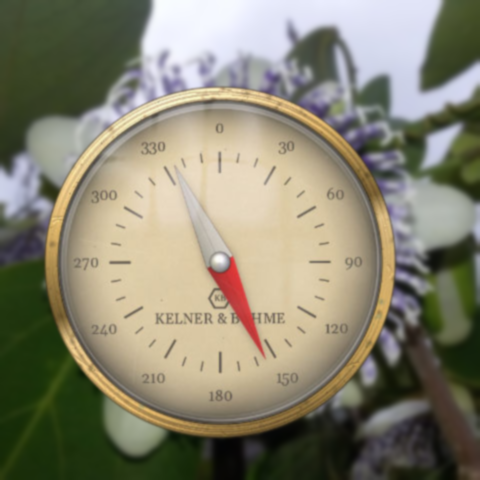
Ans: **155** °
